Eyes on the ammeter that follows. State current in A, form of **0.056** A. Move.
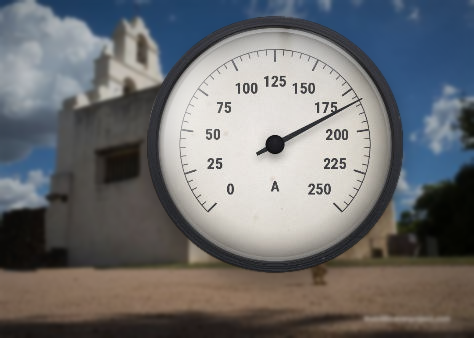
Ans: **182.5** A
